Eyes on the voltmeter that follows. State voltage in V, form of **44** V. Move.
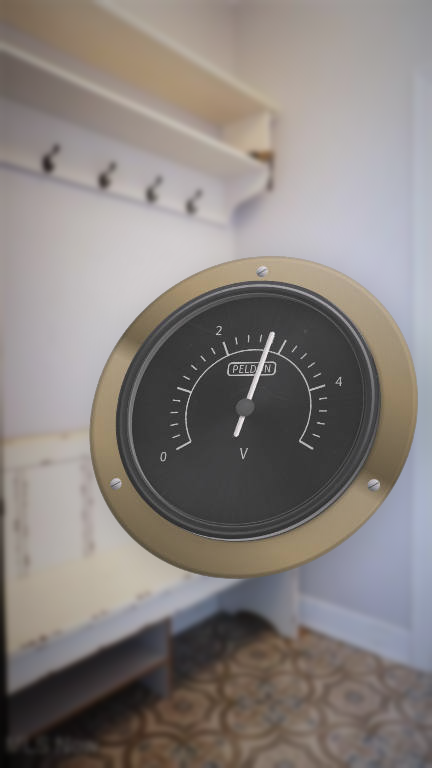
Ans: **2.8** V
